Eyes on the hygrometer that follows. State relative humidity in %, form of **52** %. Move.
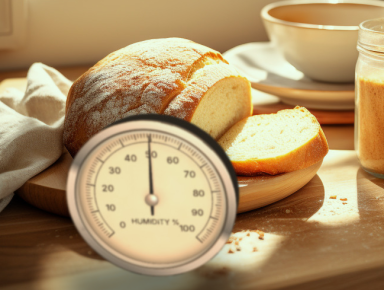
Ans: **50** %
